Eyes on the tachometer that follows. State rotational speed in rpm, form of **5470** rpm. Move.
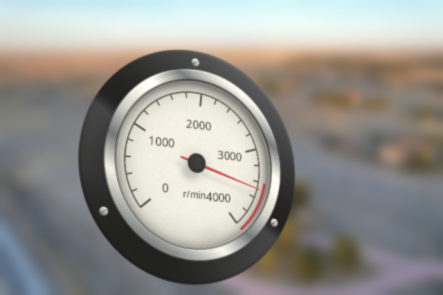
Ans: **3500** rpm
